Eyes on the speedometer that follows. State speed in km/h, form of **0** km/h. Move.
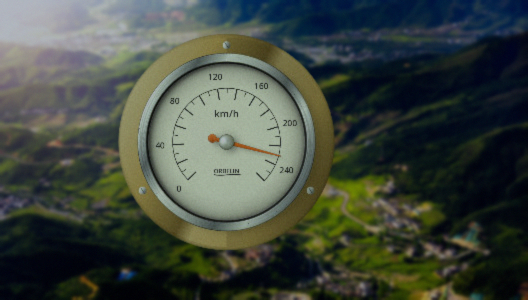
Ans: **230** km/h
